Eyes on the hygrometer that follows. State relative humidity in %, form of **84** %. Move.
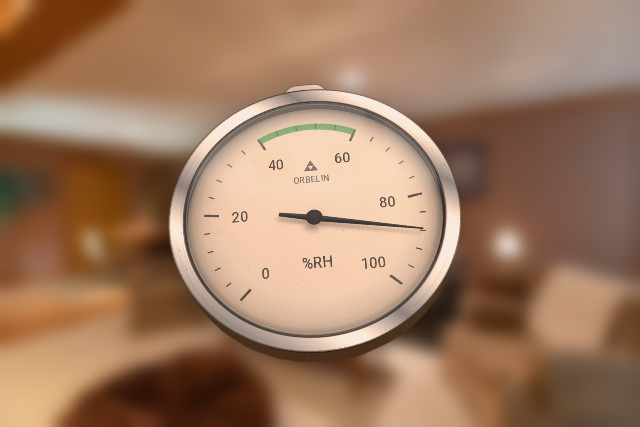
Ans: **88** %
